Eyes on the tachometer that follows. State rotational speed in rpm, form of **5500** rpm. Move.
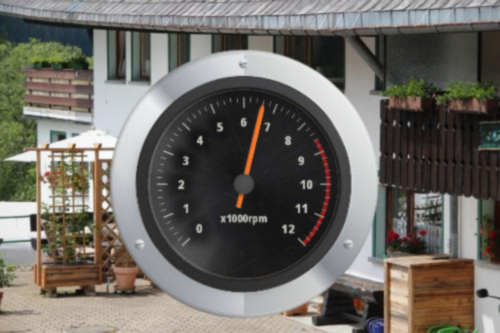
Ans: **6600** rpm
